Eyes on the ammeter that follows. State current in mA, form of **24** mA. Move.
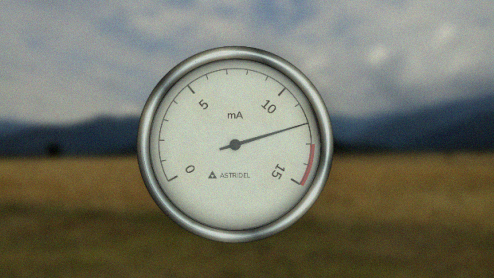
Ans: **12** mA
